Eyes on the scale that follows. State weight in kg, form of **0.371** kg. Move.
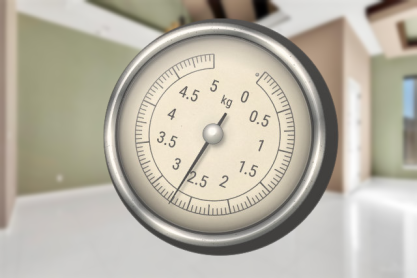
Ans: **2.7** kg
